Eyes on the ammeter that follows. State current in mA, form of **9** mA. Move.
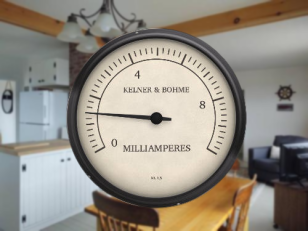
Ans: **1.4** mA
